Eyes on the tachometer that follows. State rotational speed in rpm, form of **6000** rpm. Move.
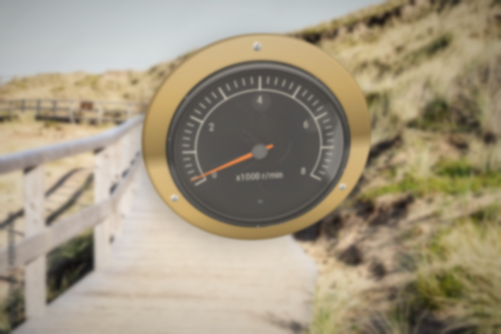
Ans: **200** rpm
